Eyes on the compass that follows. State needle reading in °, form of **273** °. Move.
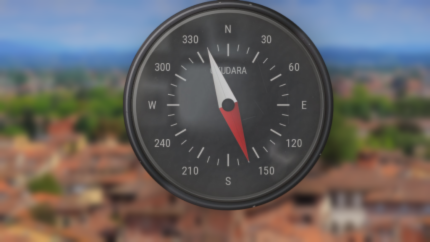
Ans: **160** °
